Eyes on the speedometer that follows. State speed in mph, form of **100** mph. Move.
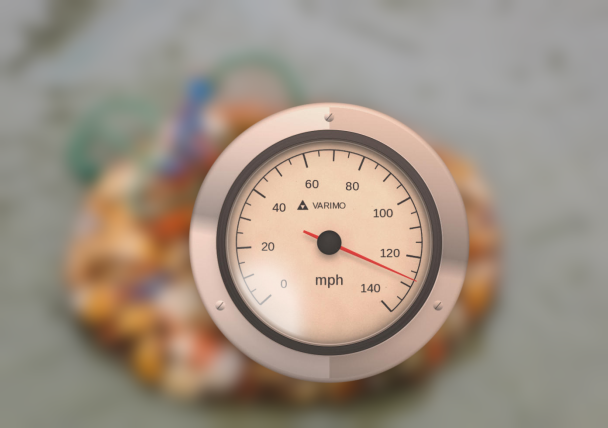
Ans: **127.5** mph
